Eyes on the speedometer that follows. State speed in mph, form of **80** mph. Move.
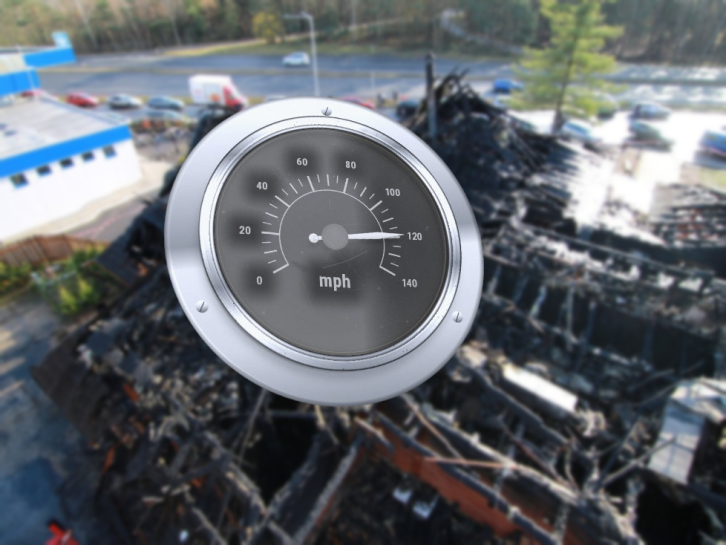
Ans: **120** mph
